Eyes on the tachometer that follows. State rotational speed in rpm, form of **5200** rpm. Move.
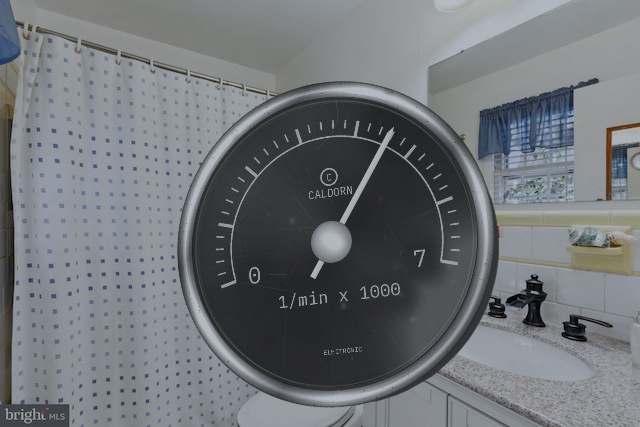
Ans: **4600** rpm
